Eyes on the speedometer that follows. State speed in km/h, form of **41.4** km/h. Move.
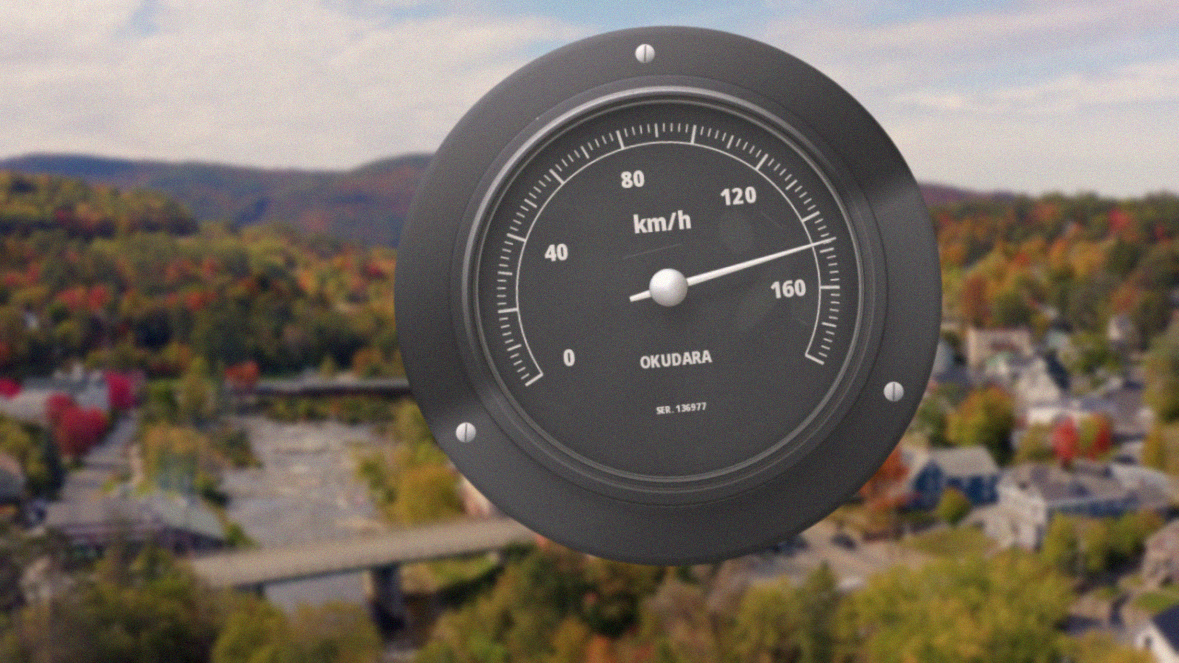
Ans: **148** km/h
